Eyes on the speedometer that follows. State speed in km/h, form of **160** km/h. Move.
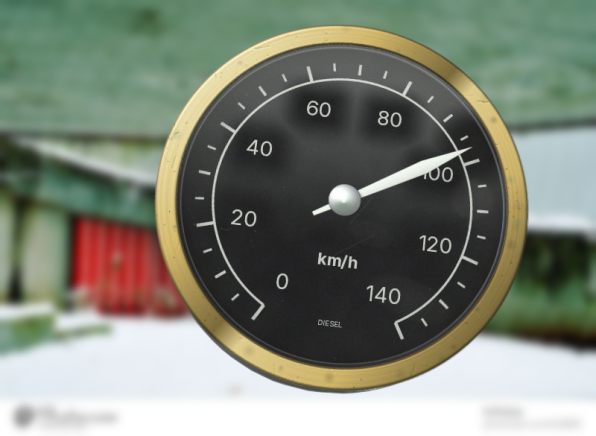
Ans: **97.5** km/h
